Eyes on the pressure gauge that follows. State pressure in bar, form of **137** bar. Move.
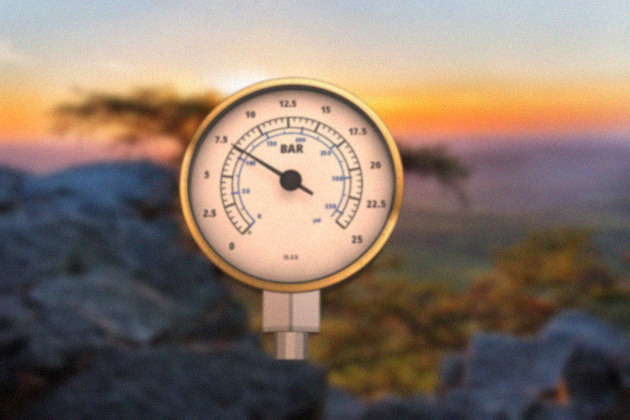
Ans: **7.5** bar
